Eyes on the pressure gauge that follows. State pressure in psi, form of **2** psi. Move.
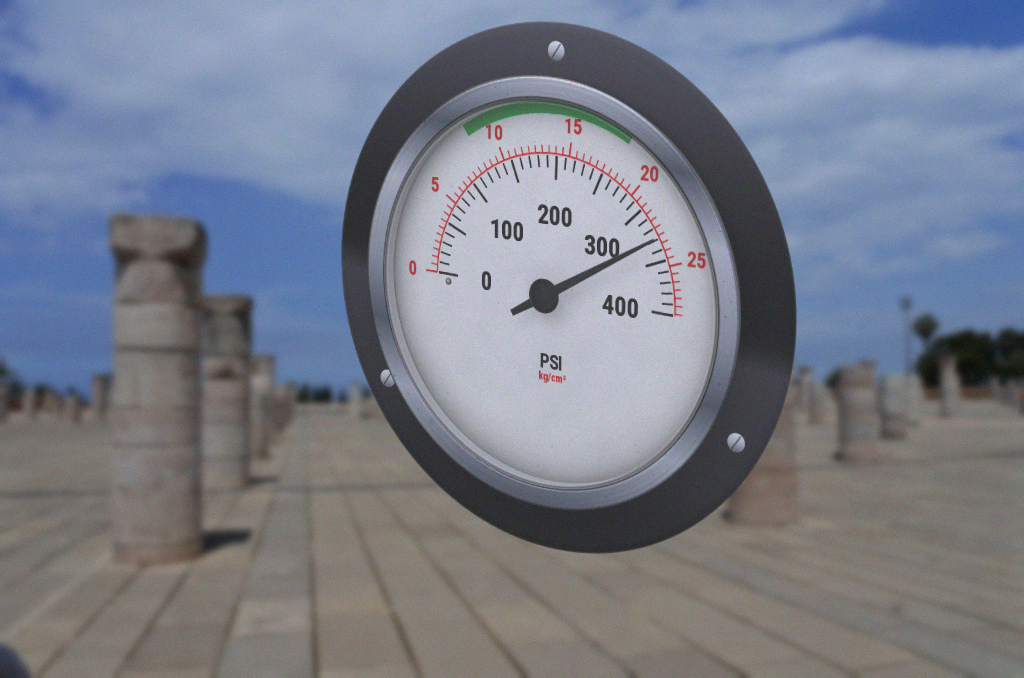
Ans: **330** psi
